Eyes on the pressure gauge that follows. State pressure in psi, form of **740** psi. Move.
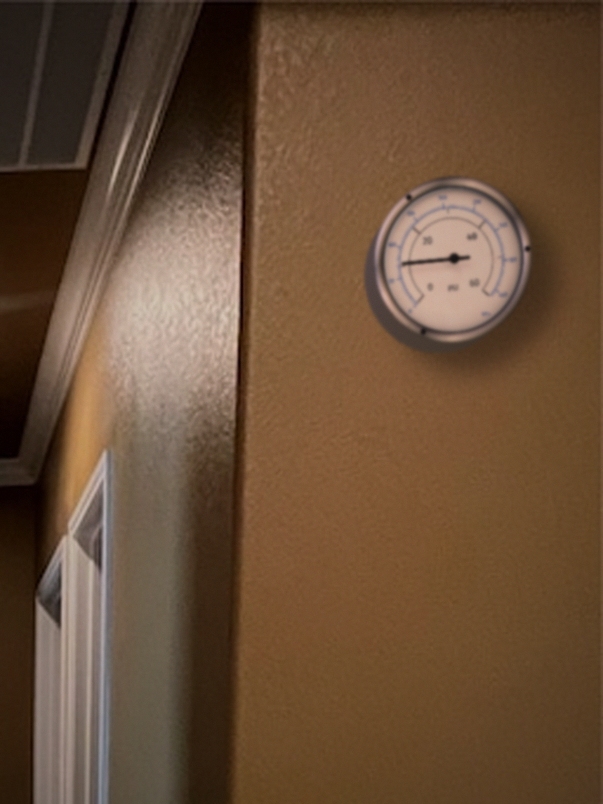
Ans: **10** psi
